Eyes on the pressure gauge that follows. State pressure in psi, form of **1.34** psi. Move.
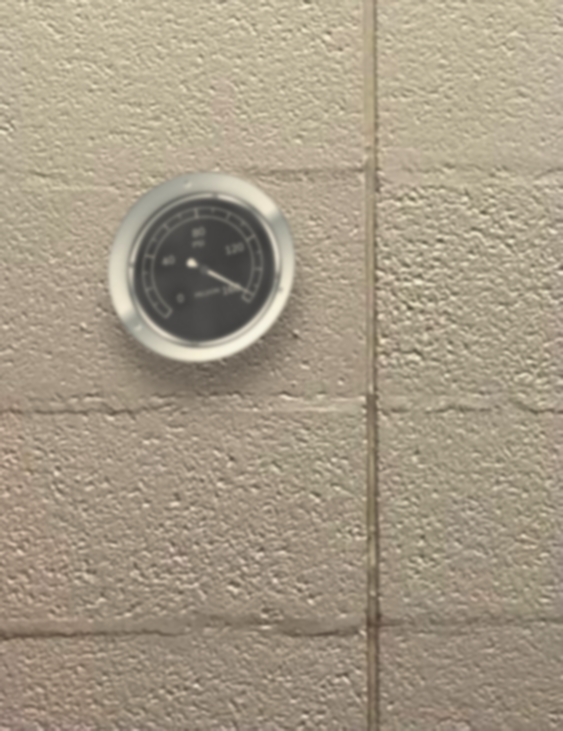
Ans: **155** psi
